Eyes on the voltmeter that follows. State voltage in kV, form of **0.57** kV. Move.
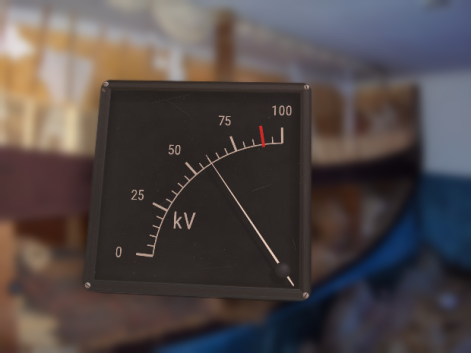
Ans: **60** kV
